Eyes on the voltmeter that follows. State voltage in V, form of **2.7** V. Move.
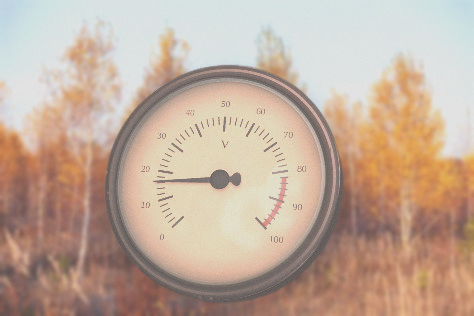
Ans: **16** V
